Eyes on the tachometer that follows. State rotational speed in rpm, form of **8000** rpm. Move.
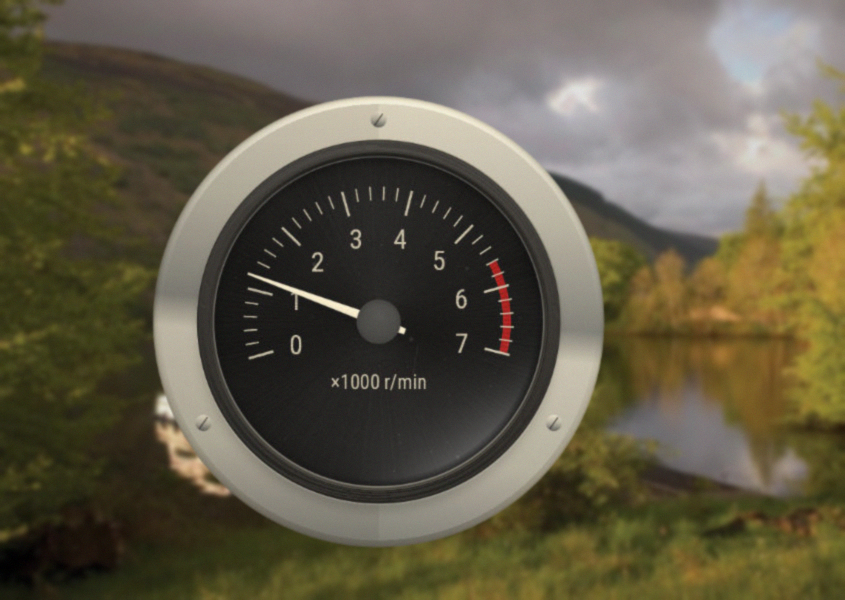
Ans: **1200** rpm
